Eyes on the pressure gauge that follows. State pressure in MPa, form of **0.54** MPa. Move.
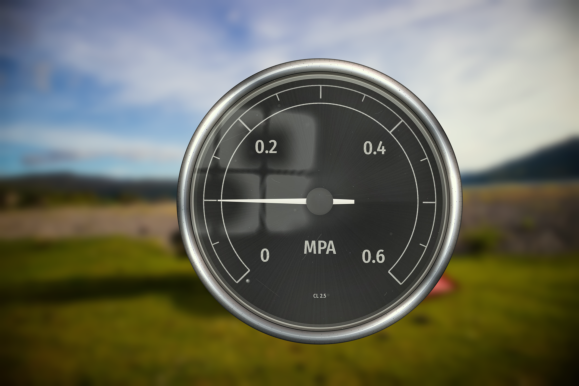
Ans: **0.1** MPa
